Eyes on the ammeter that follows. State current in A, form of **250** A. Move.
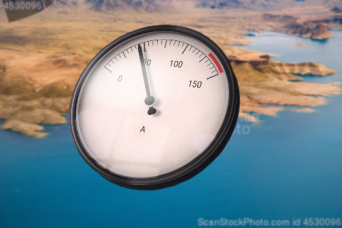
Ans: **45** A
